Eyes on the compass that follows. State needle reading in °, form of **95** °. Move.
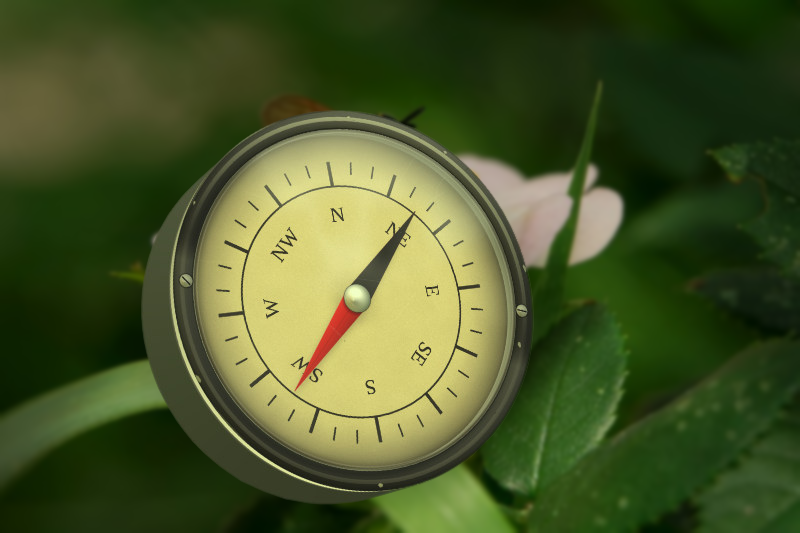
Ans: **225** °
